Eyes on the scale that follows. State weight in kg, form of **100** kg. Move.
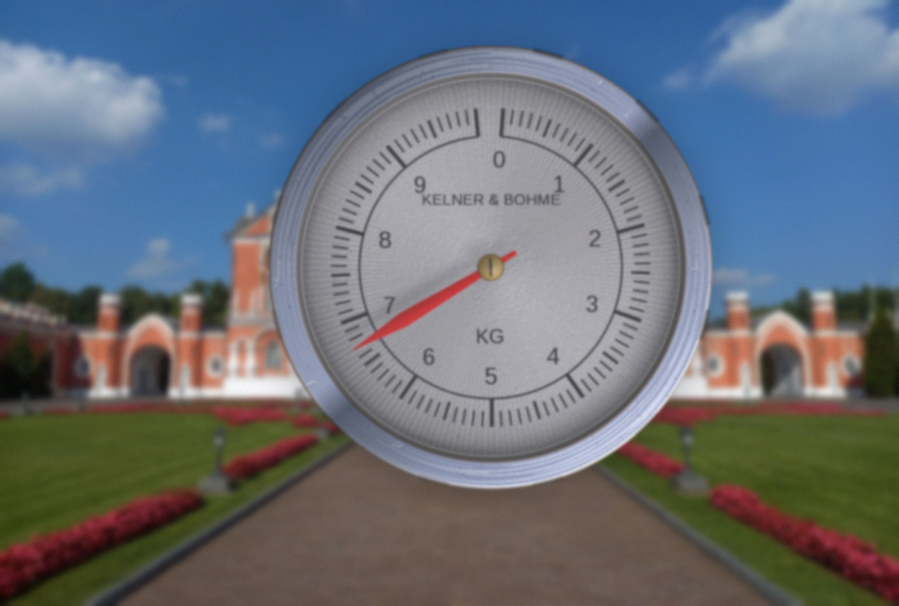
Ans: **6.7** kg
